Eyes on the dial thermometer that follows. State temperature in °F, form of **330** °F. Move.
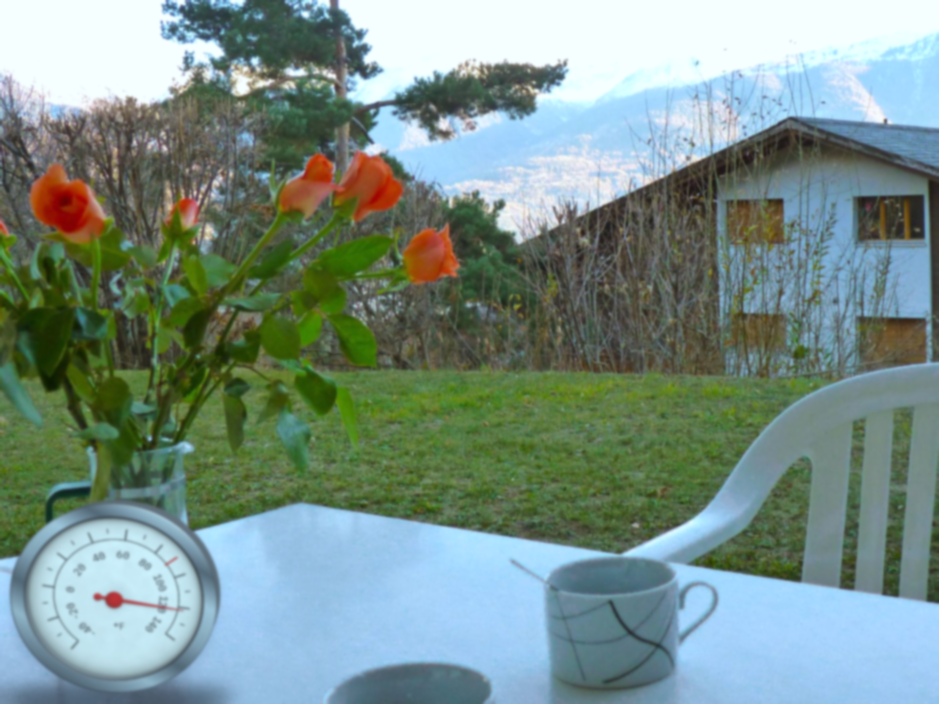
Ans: **120** °F
